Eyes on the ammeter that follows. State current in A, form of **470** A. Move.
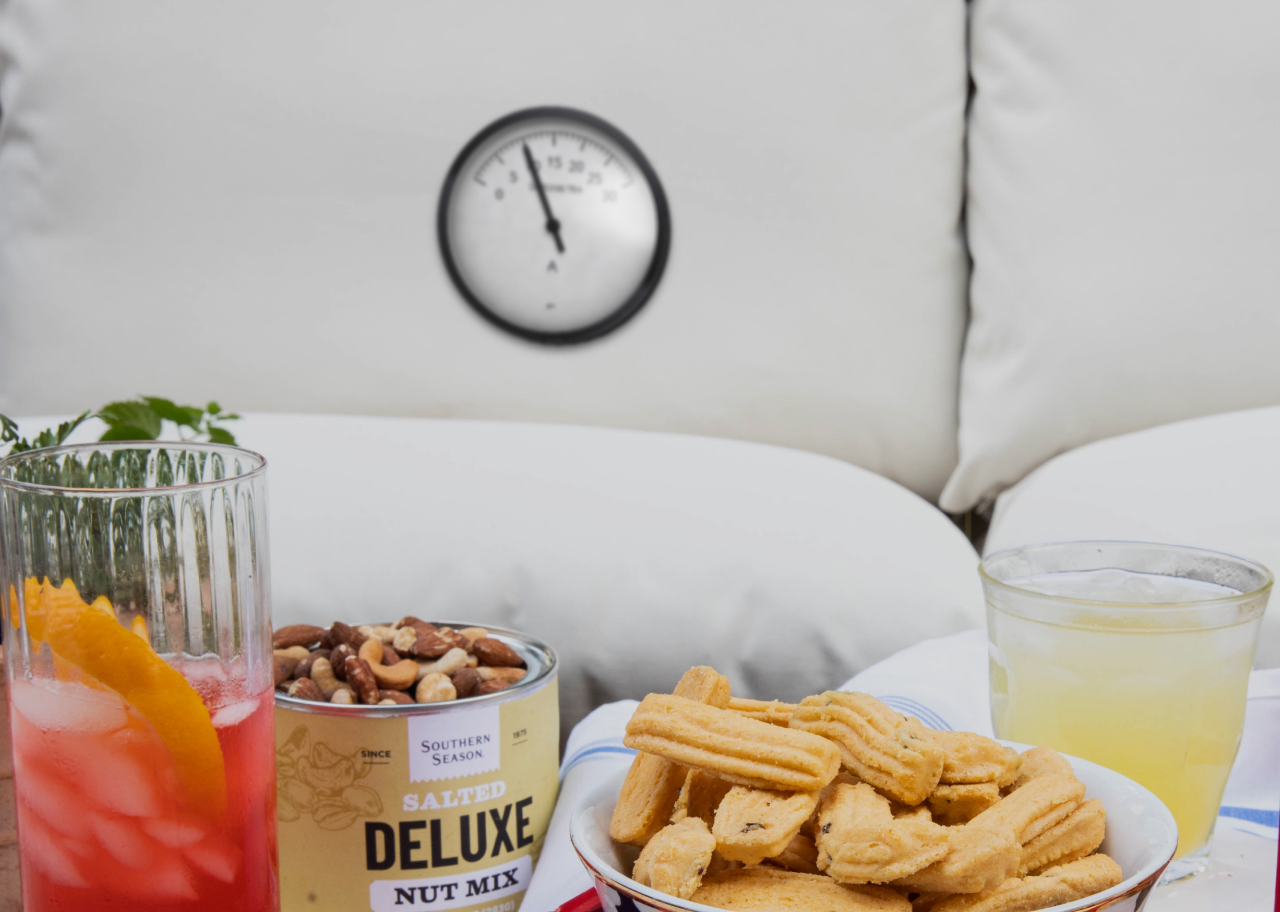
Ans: **10** A
